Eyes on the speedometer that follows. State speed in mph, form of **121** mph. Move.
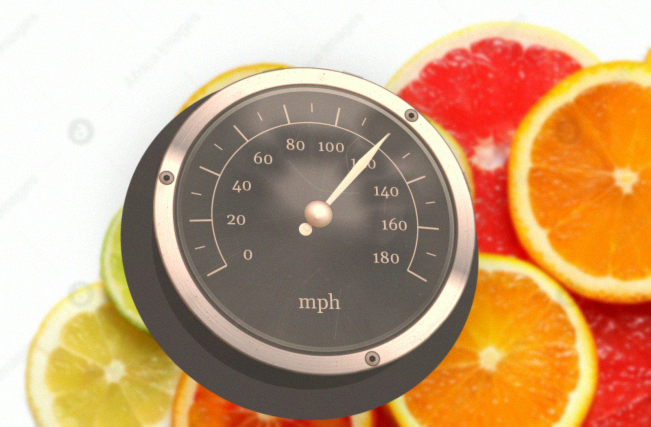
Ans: **120** mph
